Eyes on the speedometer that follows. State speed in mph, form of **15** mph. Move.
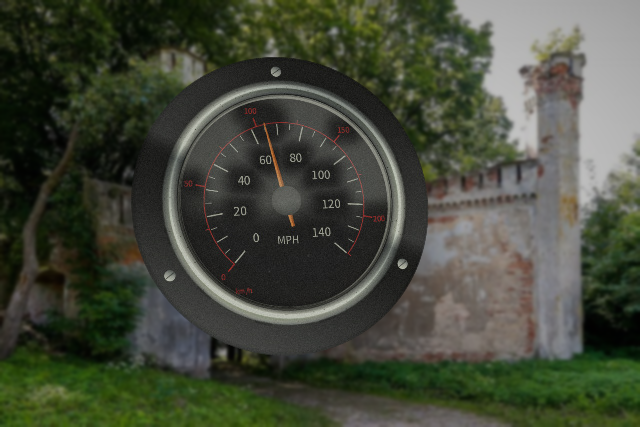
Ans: **65** mph
